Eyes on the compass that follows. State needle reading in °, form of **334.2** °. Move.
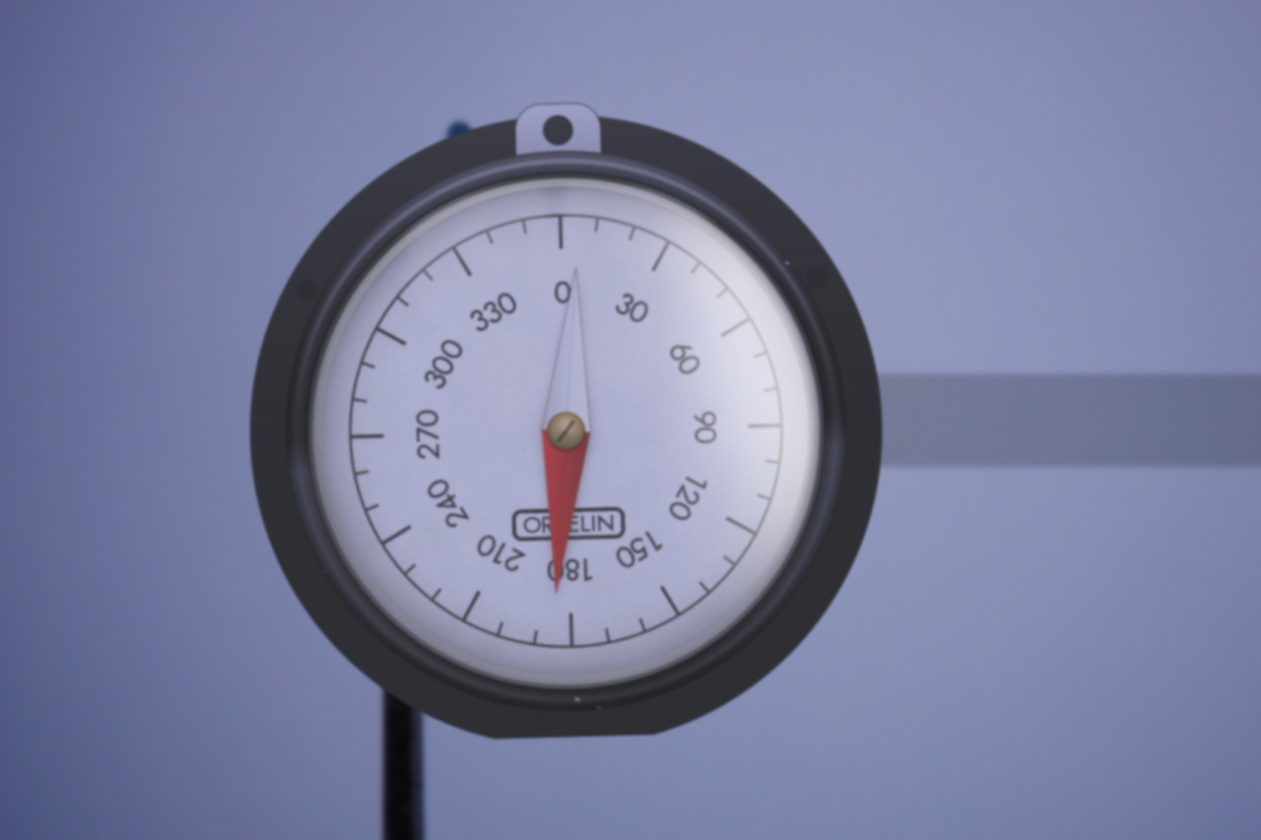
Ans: **185** °
